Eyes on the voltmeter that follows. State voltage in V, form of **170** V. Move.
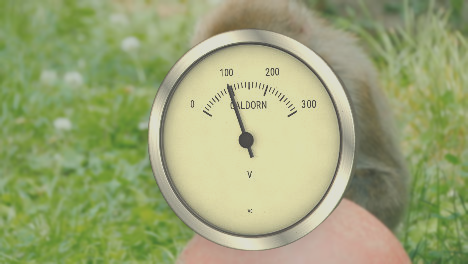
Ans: **100** V
